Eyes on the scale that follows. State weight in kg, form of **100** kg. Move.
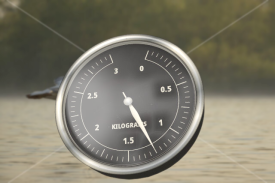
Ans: **1.25** kg
